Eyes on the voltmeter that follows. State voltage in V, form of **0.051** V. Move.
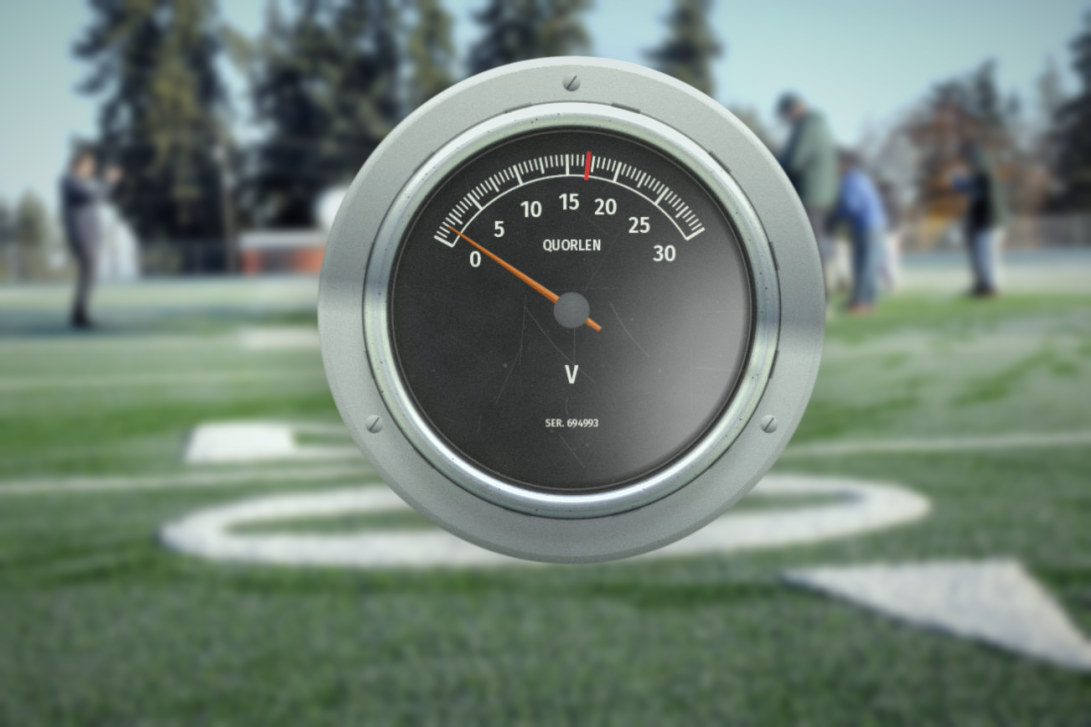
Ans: **1.5** V
